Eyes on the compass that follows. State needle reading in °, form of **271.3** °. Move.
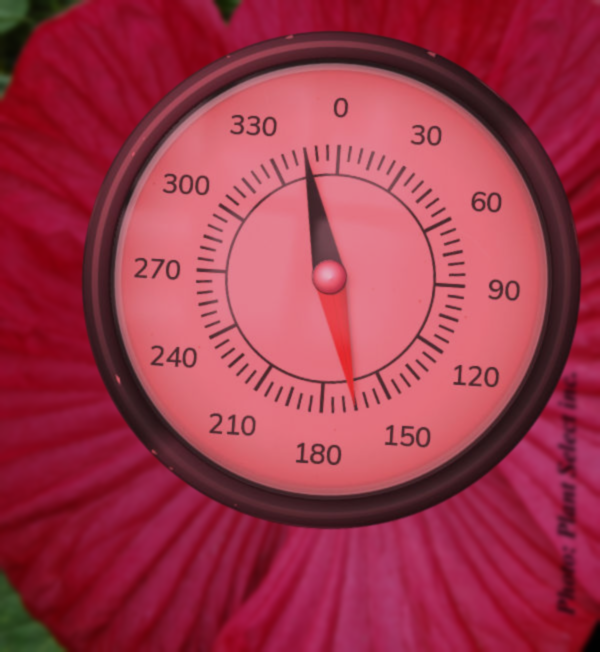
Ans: **165** °
